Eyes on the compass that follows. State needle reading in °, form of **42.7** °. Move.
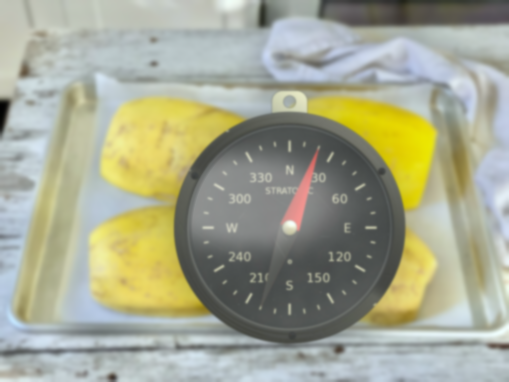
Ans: **20** °
